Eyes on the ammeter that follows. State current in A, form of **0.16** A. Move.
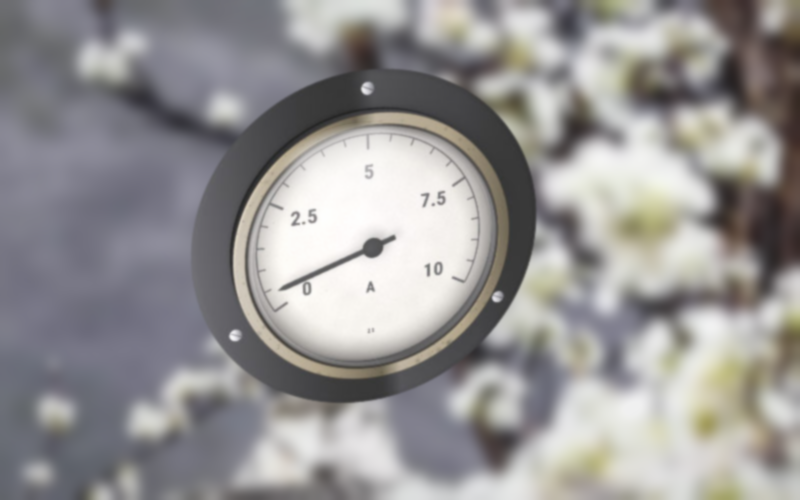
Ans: **0.5** A
